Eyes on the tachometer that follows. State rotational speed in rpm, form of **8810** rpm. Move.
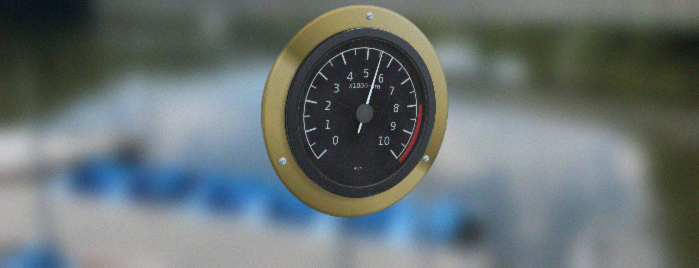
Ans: **5500** rpm
